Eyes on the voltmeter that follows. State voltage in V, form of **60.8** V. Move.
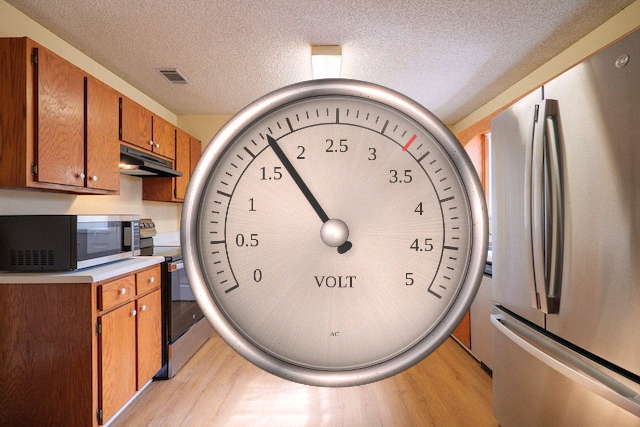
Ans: **1.75** V
